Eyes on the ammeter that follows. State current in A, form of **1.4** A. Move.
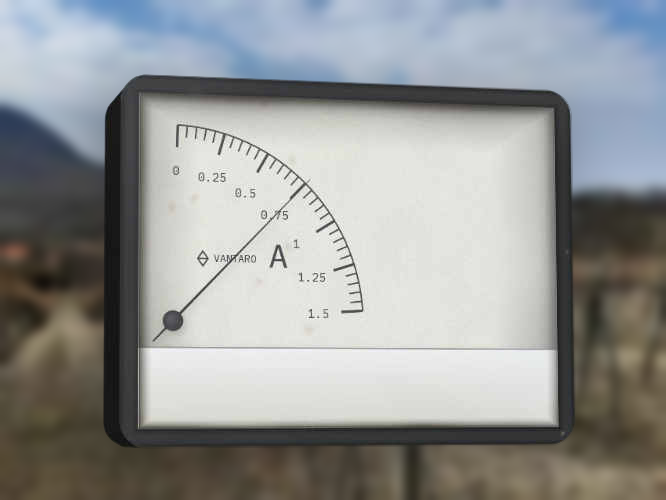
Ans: **0.75** A
